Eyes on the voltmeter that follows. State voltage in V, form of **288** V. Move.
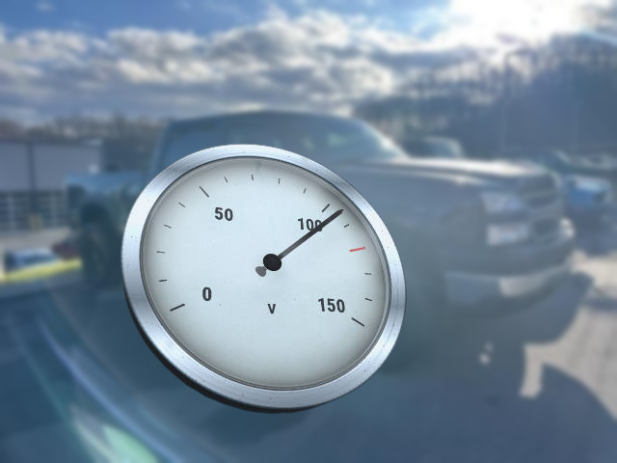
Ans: **105** V
